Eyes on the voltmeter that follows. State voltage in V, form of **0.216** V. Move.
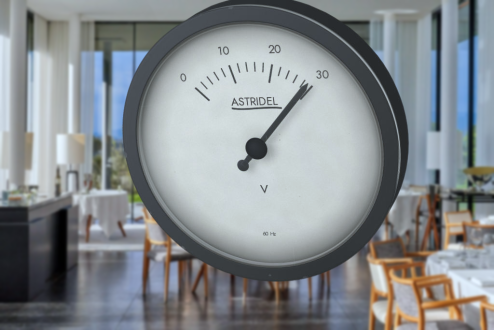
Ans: **29** V
